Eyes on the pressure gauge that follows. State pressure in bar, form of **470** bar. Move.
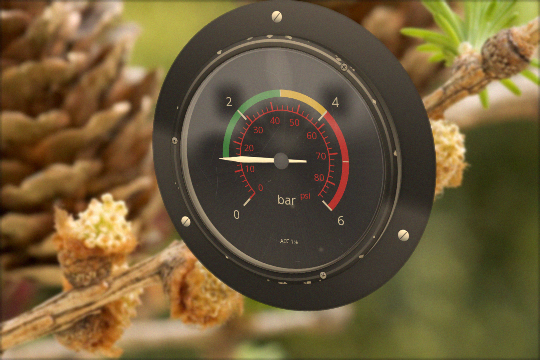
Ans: **1** bar
